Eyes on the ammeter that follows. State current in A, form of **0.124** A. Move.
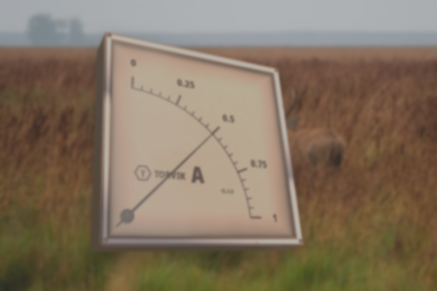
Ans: **0.5** A
